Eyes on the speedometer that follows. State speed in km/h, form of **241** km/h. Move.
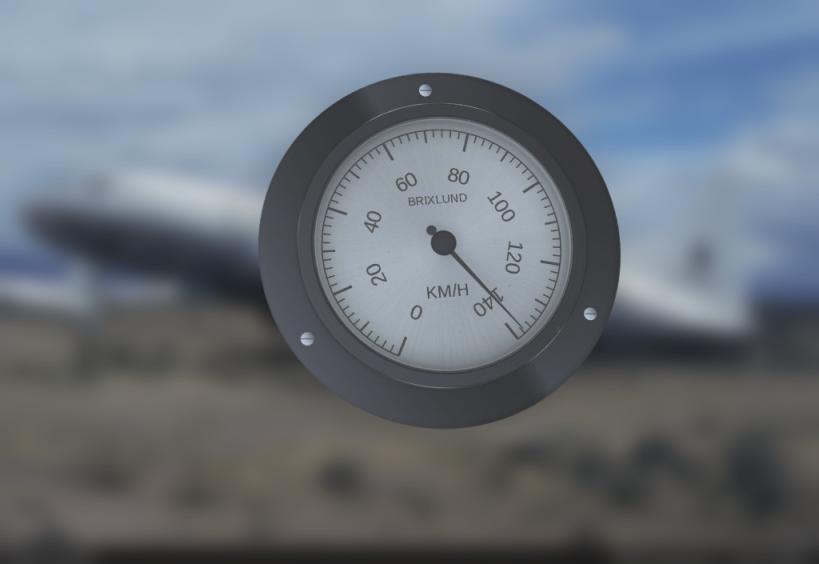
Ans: **138** km/h
